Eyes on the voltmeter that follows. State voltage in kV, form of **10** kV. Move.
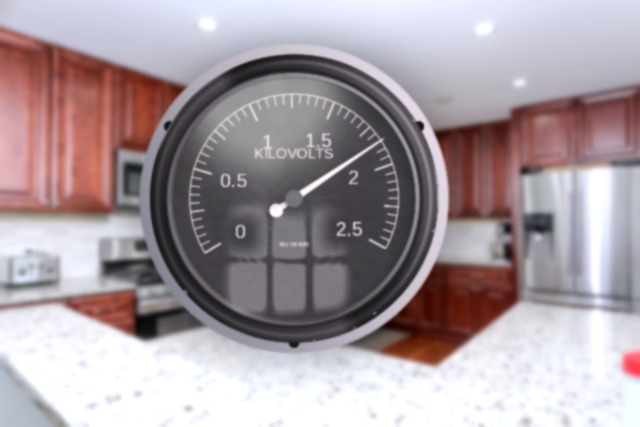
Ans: **1.85** kV
